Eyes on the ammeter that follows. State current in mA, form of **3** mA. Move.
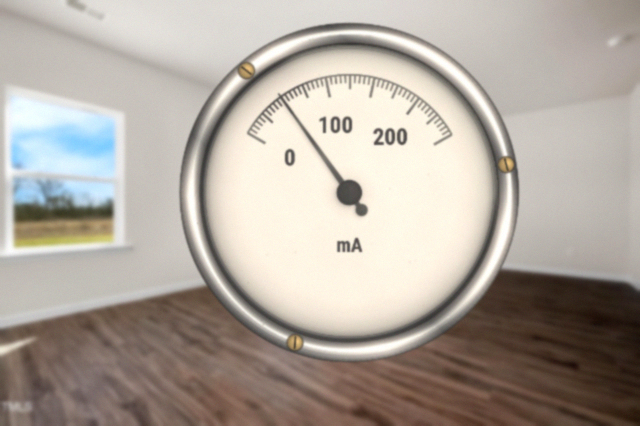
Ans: **50** mA
